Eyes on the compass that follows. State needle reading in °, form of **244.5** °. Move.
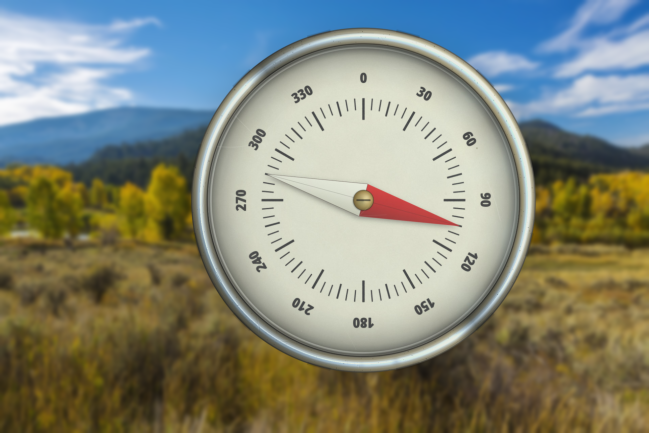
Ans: **105** °
